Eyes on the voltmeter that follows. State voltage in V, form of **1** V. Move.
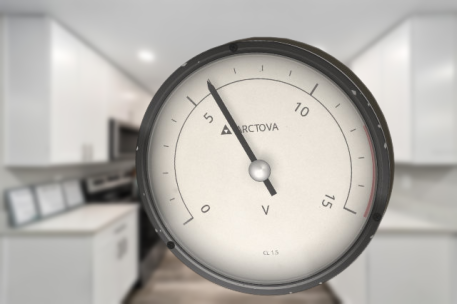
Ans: **6** V
